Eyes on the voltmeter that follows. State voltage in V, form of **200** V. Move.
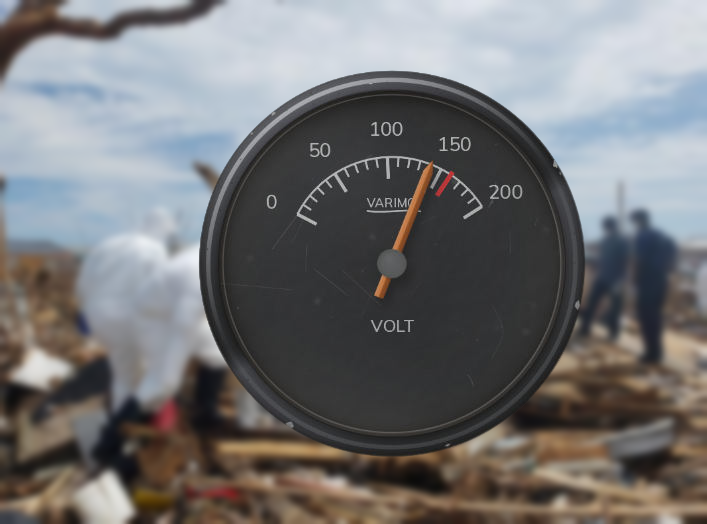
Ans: **140** V
